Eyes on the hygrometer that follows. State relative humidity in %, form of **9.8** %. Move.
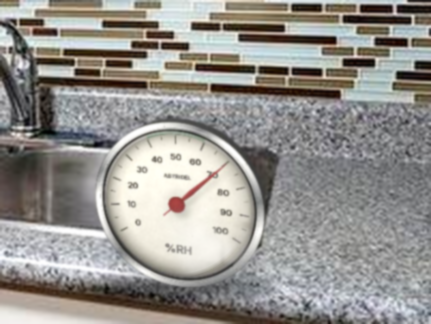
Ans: **70** %
